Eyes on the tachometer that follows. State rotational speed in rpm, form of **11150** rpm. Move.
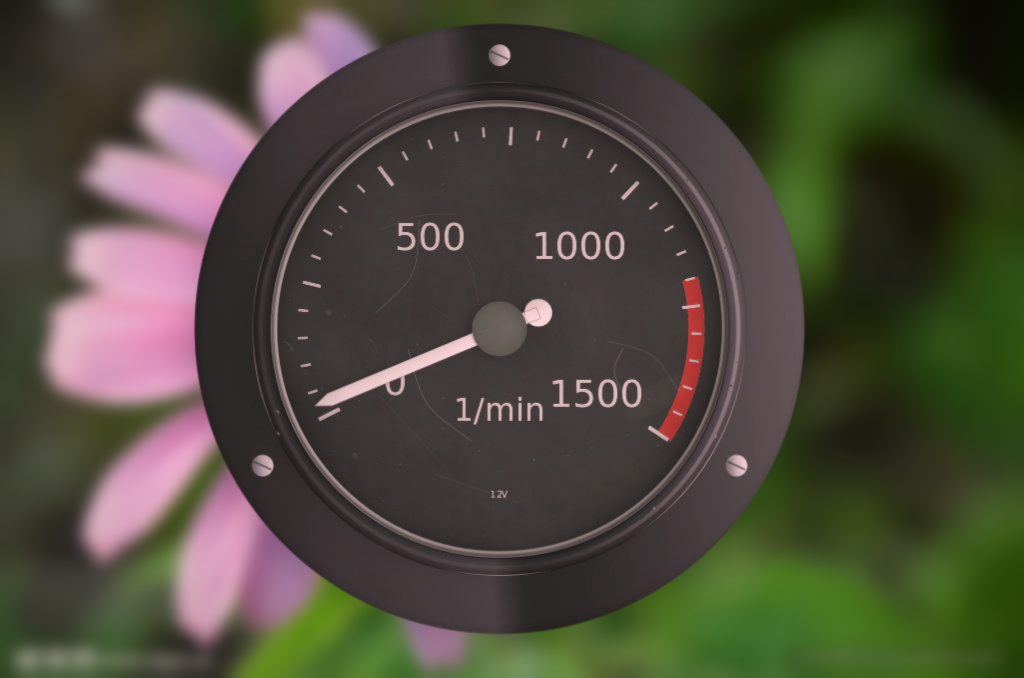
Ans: **25** rpm
